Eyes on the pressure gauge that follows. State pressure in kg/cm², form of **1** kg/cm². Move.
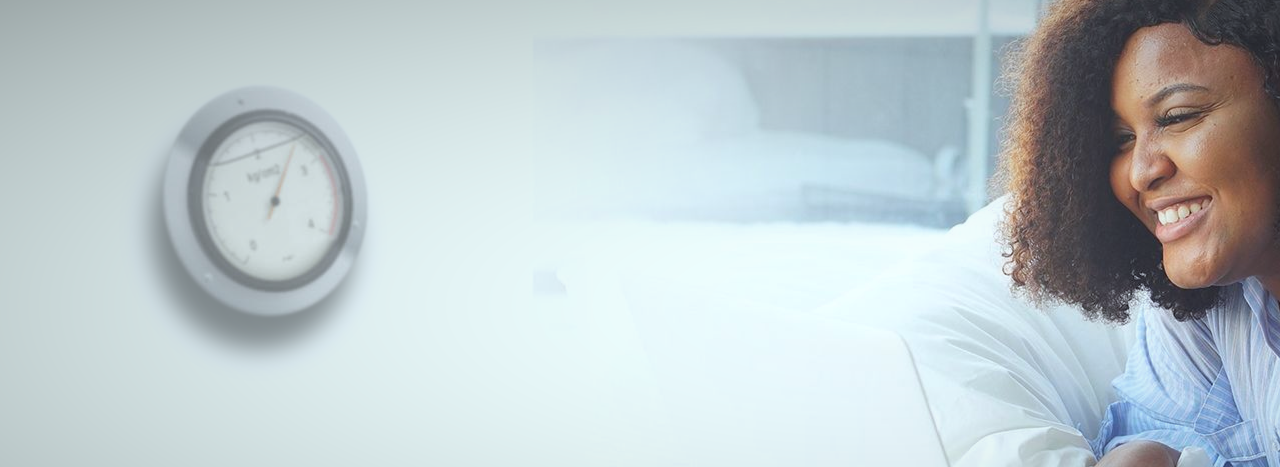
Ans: **2.6** kg/cm²
